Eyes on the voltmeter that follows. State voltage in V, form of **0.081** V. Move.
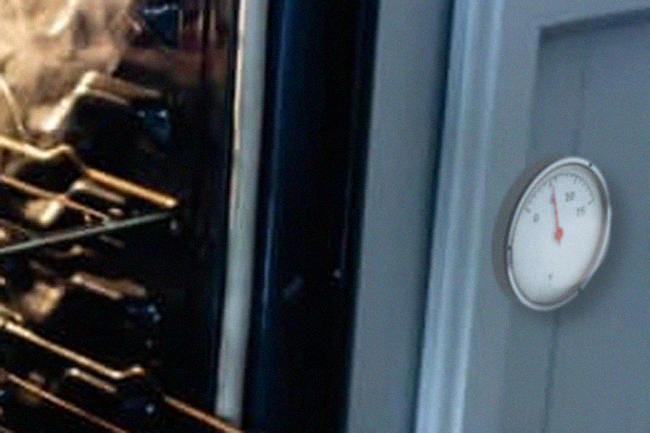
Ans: **5** V
